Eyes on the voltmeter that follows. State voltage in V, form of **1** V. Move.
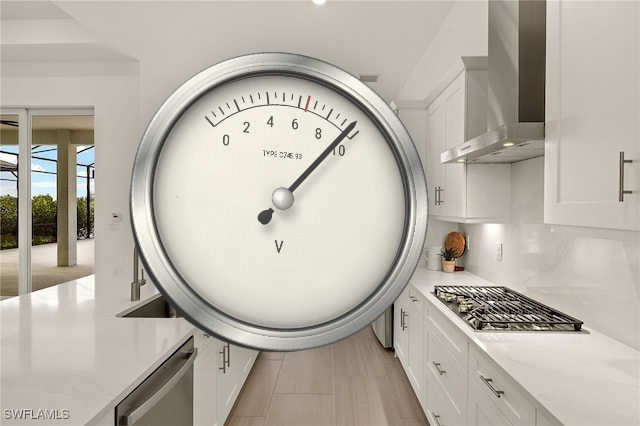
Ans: **9.5** V
